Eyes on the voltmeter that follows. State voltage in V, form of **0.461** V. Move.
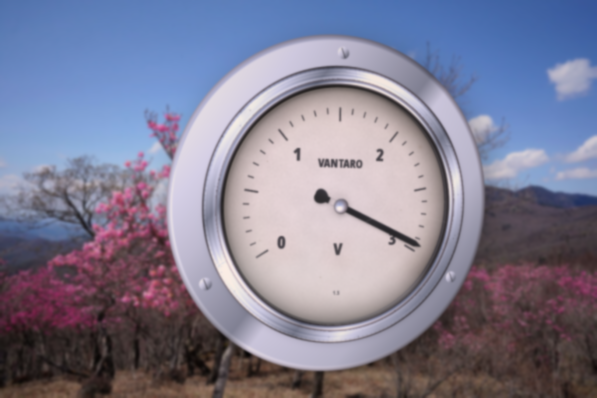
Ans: **2.95** V
